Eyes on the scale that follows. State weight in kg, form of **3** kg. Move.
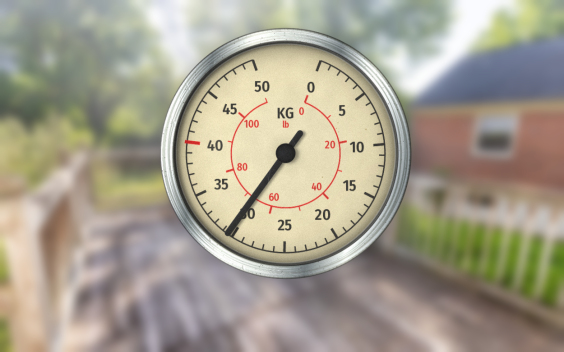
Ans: **30.5** kg
